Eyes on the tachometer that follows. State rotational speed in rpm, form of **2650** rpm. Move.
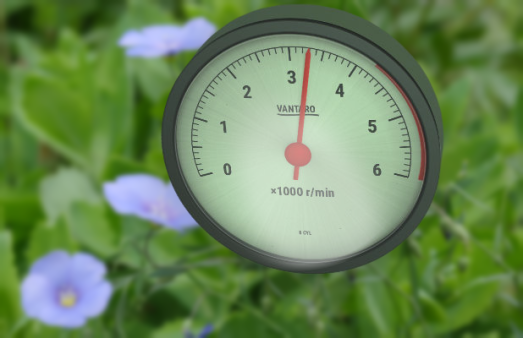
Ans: **3300** rpm
